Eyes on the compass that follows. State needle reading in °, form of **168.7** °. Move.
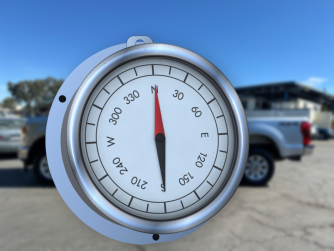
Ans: **0** °
